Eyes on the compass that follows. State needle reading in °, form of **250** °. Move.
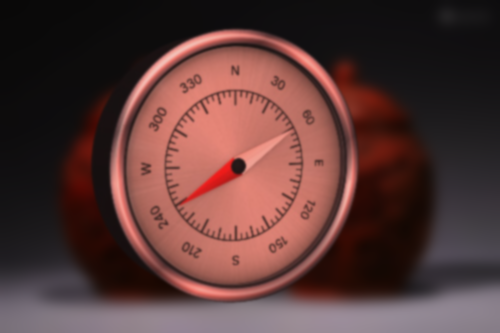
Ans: **240** °
